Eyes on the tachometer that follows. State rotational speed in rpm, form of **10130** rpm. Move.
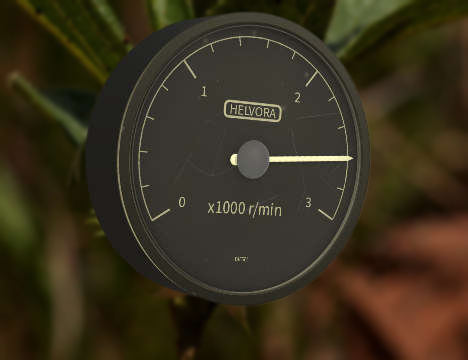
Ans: **2600** rpm
